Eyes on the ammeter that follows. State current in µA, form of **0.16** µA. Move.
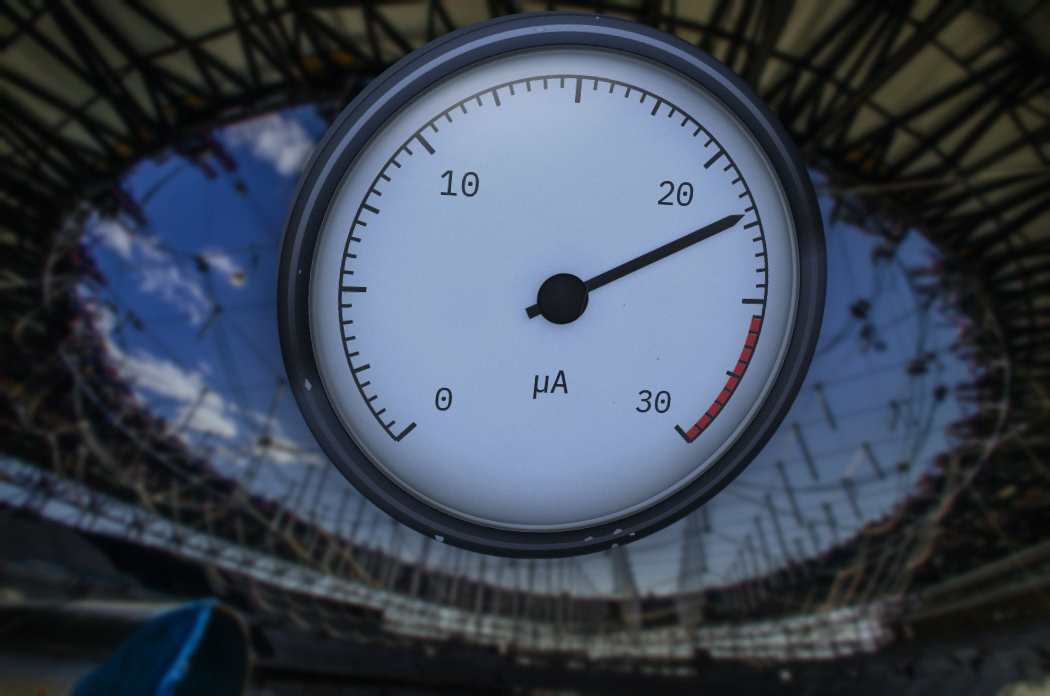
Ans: **22** µA
